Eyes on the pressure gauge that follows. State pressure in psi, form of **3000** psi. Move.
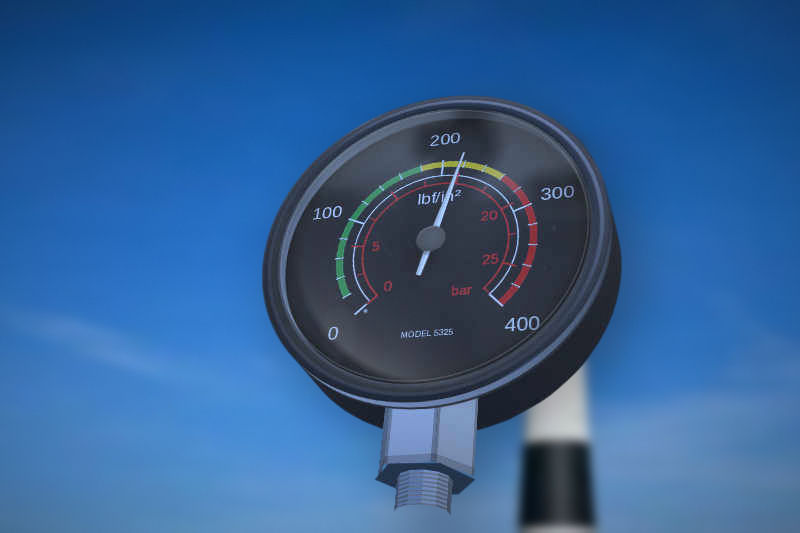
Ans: **220** psi
